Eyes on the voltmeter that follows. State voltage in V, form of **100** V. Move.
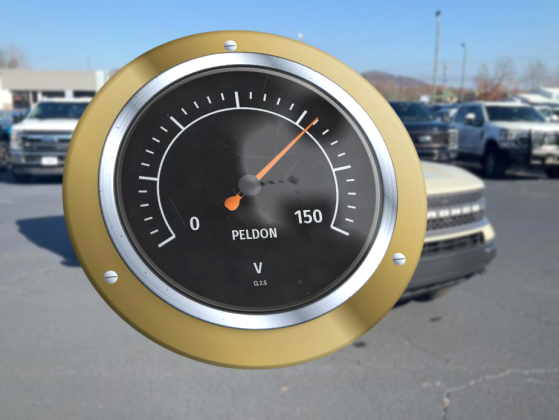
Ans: **105** V
